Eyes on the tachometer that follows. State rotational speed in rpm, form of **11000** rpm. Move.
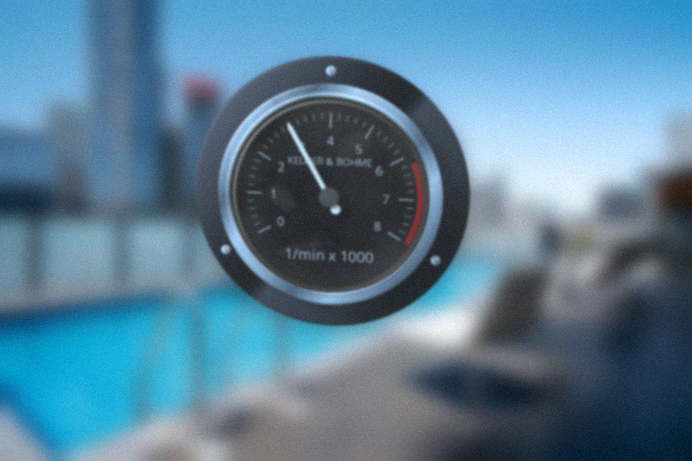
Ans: **3000** rpm
